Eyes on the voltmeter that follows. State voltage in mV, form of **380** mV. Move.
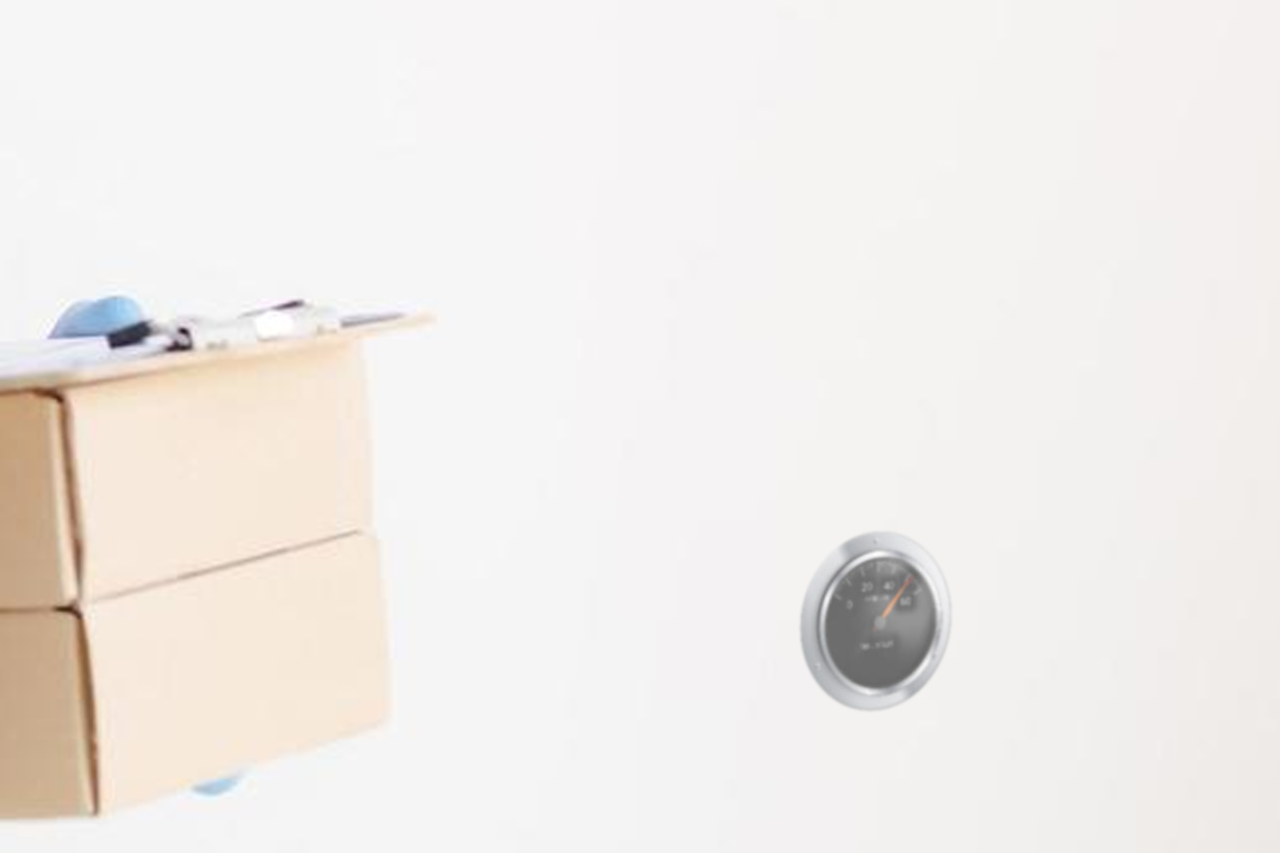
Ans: **50** mV
